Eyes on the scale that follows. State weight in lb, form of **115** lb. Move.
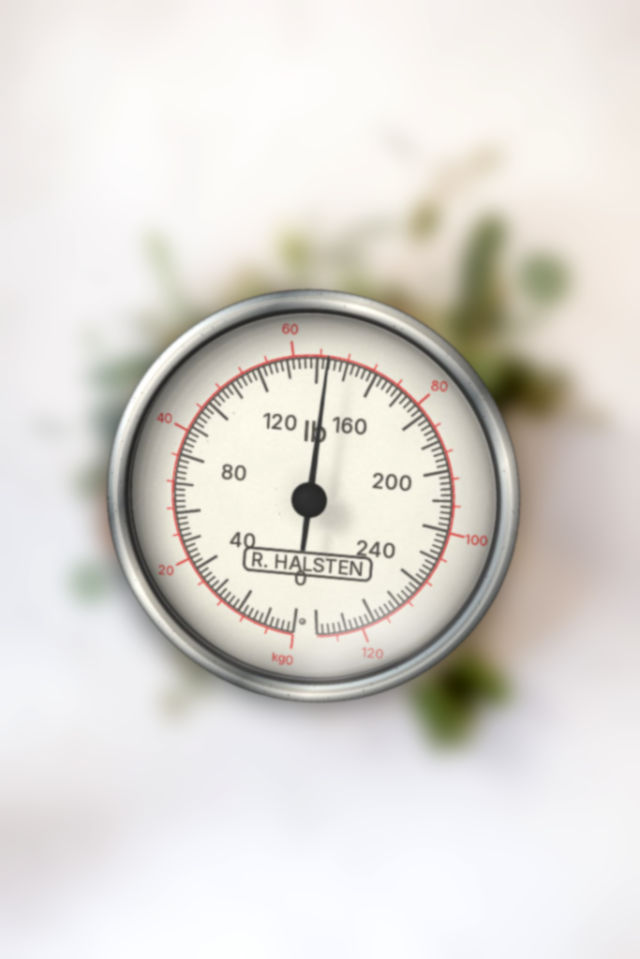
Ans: **144** lb
